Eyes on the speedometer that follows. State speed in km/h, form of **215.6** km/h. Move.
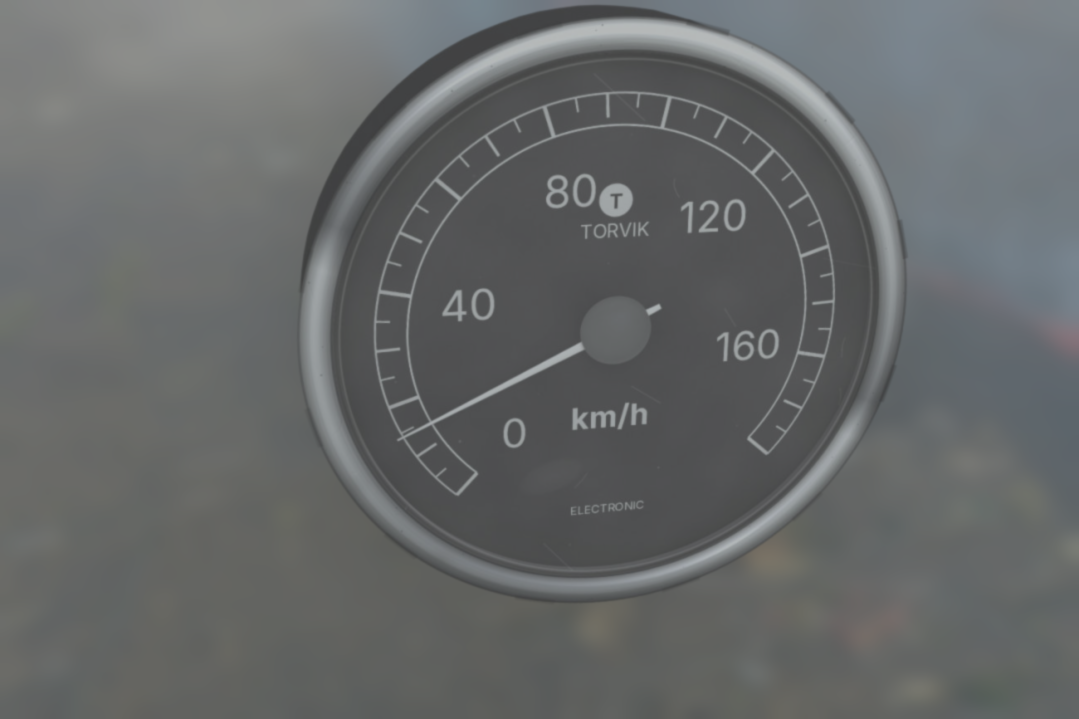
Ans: **15** km/h
